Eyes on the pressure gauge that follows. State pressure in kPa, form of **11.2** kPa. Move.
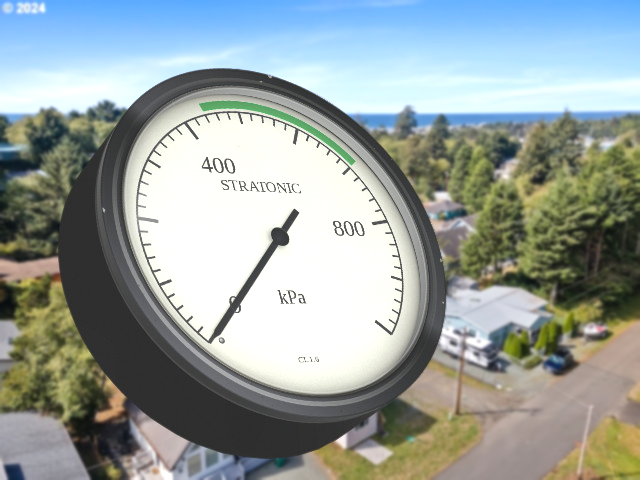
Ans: **0** kPa
